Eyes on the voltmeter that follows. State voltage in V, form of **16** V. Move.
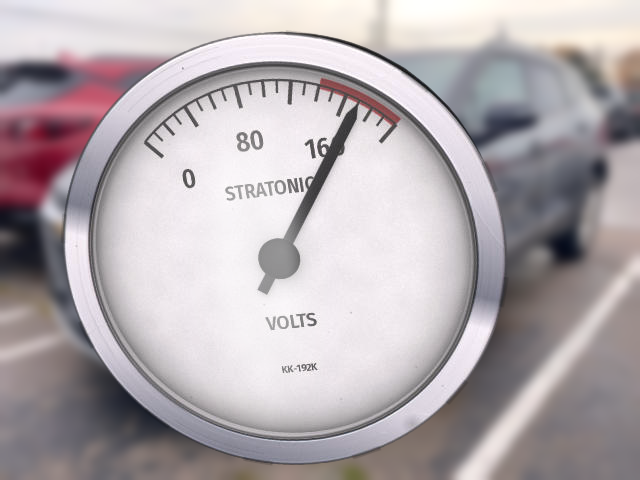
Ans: **170** V
